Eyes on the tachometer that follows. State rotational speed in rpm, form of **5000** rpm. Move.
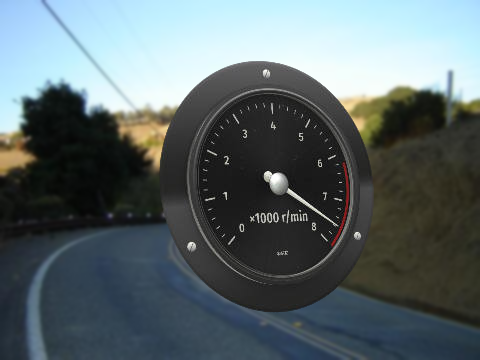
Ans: **7600** rpm
